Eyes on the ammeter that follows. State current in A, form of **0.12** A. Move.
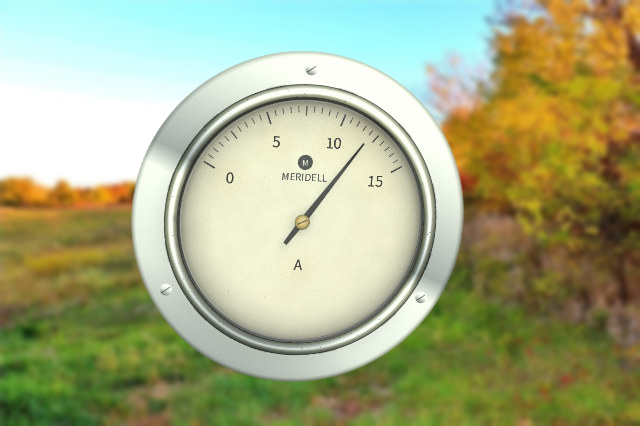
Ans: **12** A
